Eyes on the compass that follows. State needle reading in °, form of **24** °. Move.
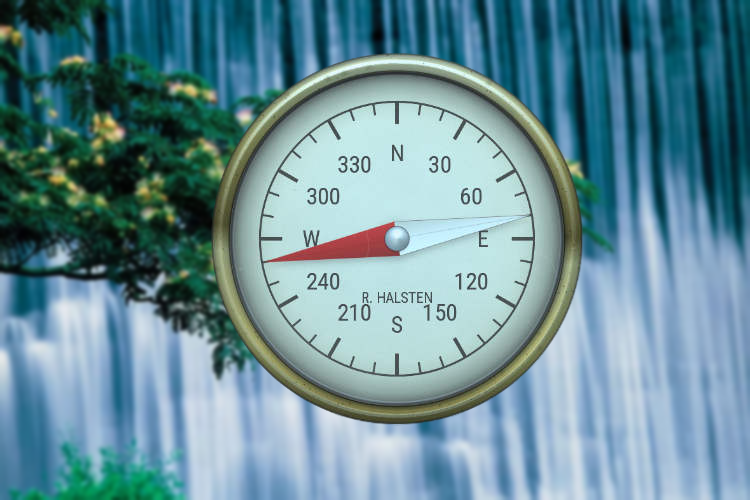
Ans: **260** °
